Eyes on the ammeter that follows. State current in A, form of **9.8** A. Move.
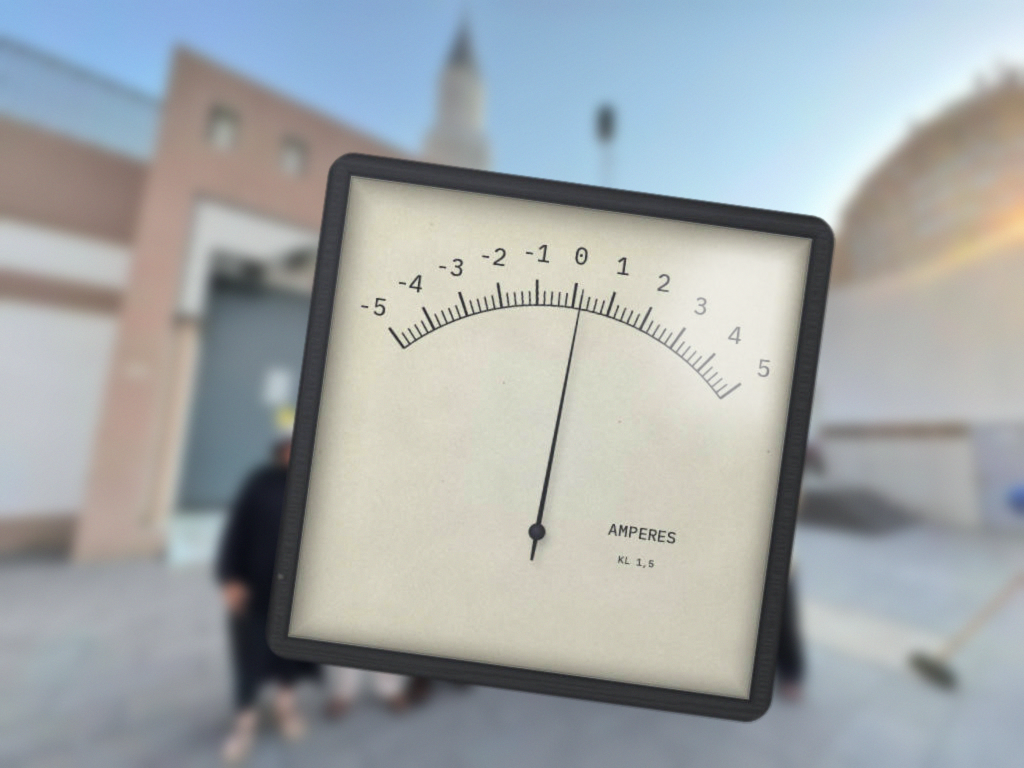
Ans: **0.2** A
